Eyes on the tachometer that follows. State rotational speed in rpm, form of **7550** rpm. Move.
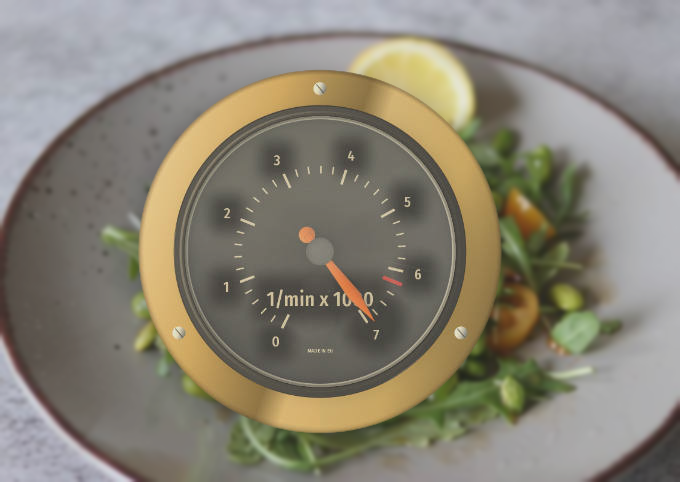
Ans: **6900** rpm
